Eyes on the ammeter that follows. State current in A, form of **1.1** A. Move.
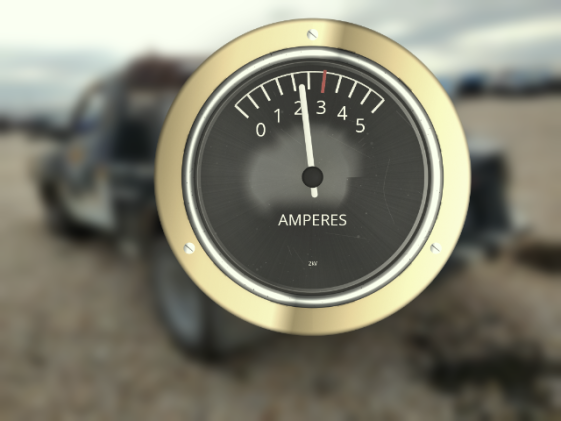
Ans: **2.25** A
